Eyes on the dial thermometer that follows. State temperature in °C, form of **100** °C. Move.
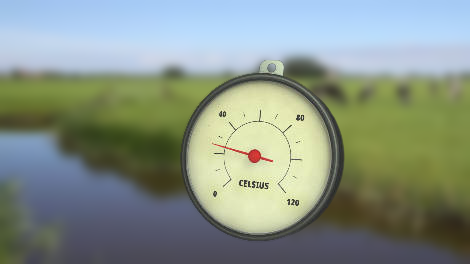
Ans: **25** °C
